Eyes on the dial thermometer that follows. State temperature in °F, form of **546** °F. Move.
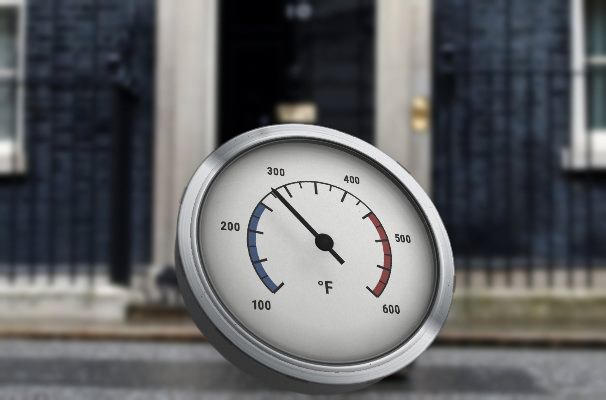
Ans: **275** °F
